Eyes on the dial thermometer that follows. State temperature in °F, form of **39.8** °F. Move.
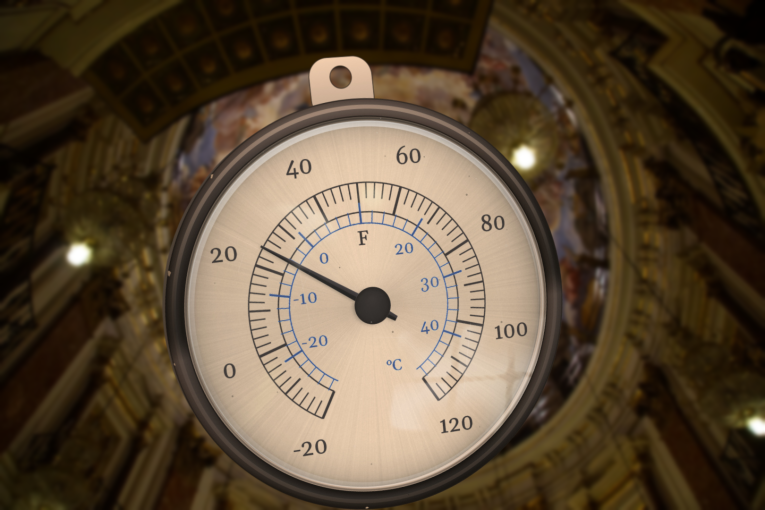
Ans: **24** °F
